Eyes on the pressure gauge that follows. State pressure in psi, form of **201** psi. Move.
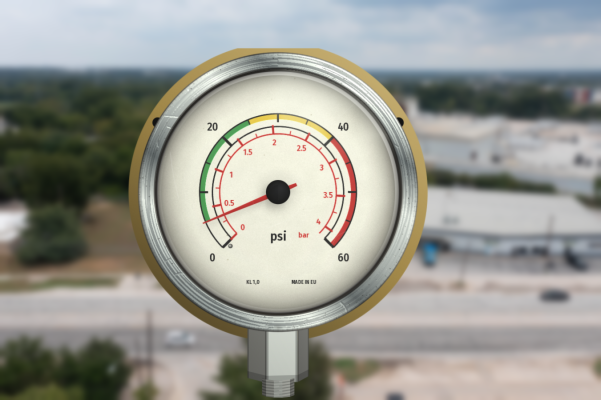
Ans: **5** psi
